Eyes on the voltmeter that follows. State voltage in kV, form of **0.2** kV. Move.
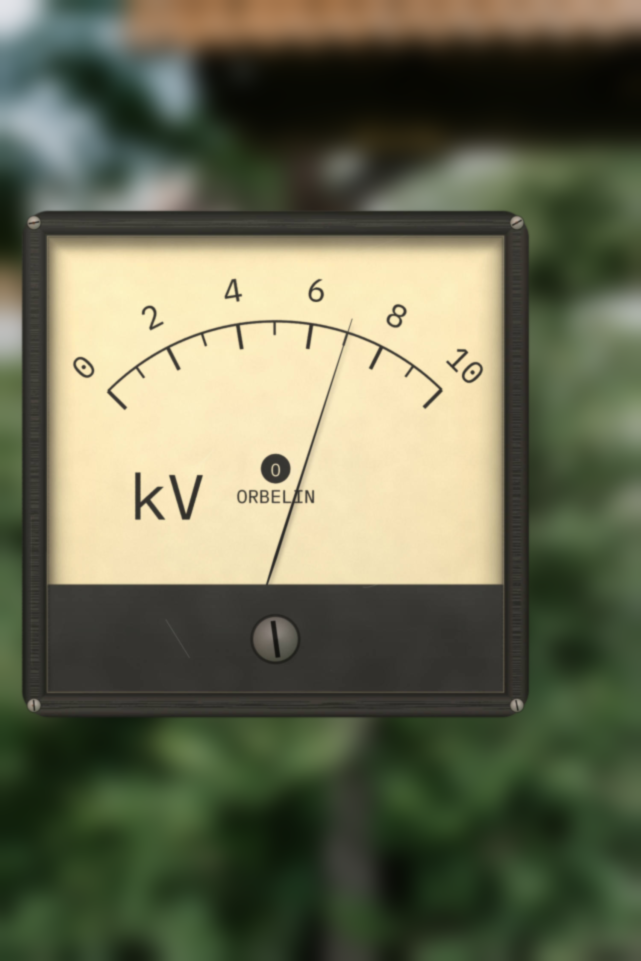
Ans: **7** kV
